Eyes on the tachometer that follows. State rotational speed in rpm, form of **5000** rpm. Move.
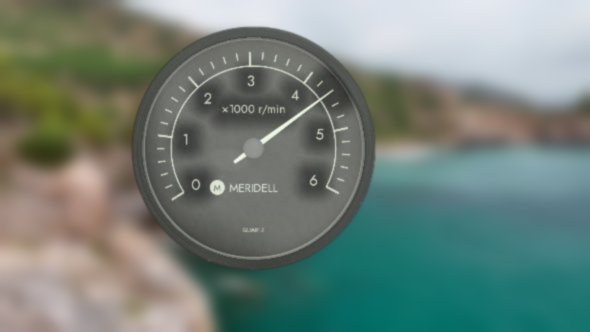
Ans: **4400** rpm
